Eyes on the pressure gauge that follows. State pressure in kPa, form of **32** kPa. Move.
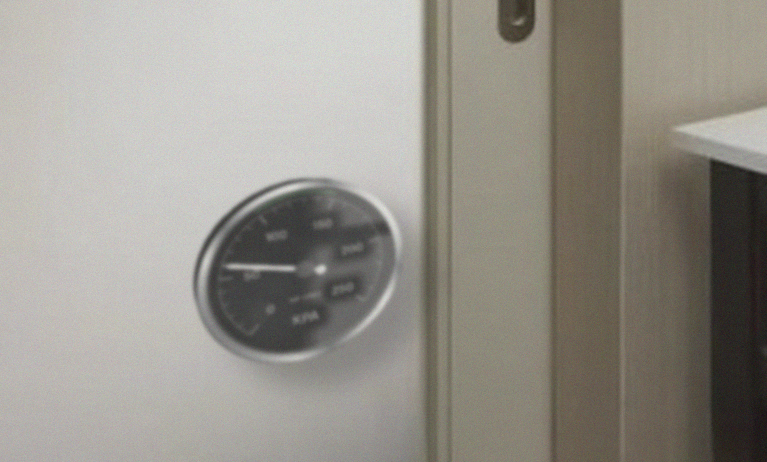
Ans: **60** kPa
